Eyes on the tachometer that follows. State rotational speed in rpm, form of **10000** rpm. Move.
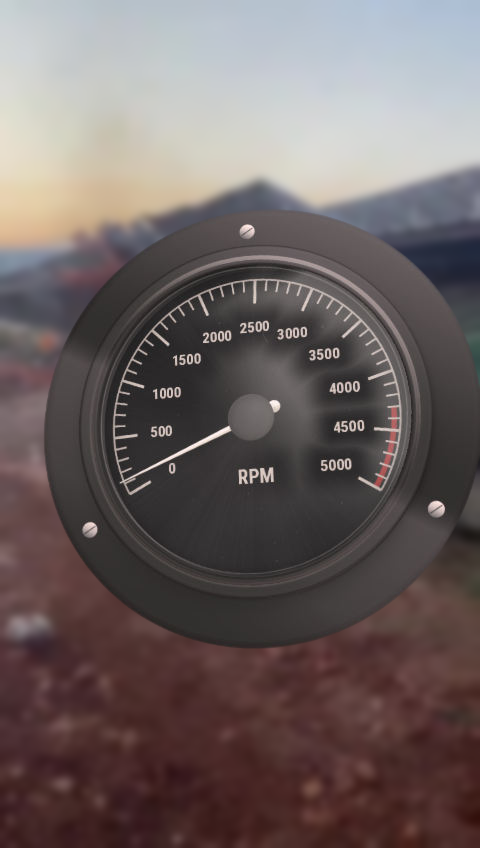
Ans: **100** rpm
